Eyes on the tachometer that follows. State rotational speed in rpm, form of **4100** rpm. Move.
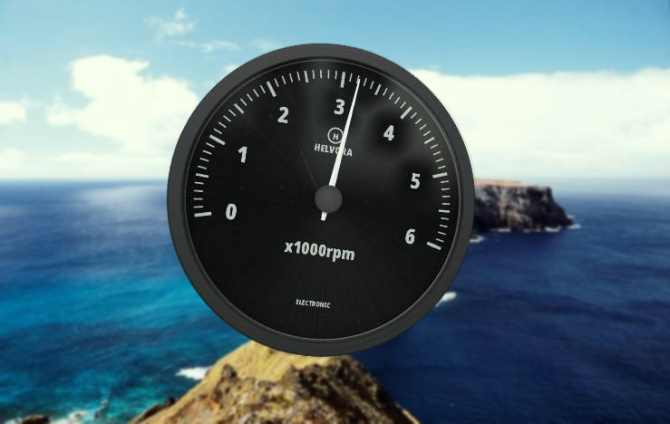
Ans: **3200** rpm
